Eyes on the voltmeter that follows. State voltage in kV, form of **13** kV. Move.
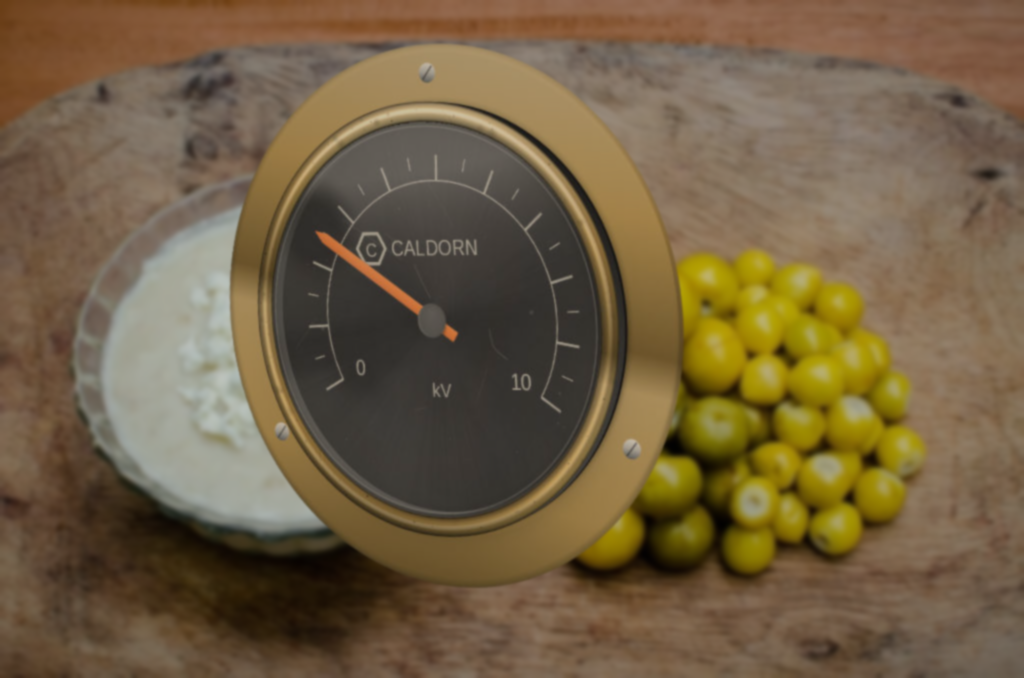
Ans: **2.5** kV
